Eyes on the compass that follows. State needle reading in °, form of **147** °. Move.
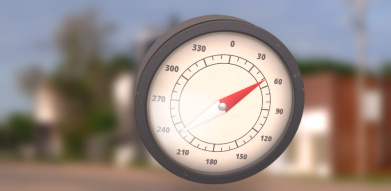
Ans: **50** °
